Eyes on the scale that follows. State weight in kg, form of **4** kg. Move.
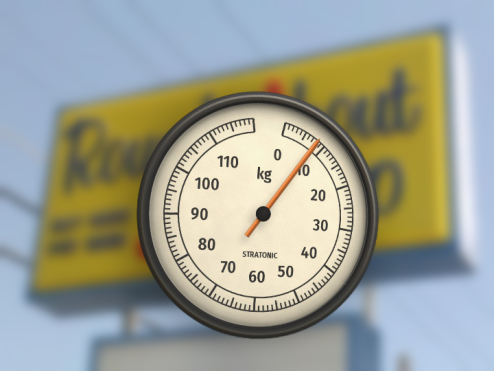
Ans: **8** kg
